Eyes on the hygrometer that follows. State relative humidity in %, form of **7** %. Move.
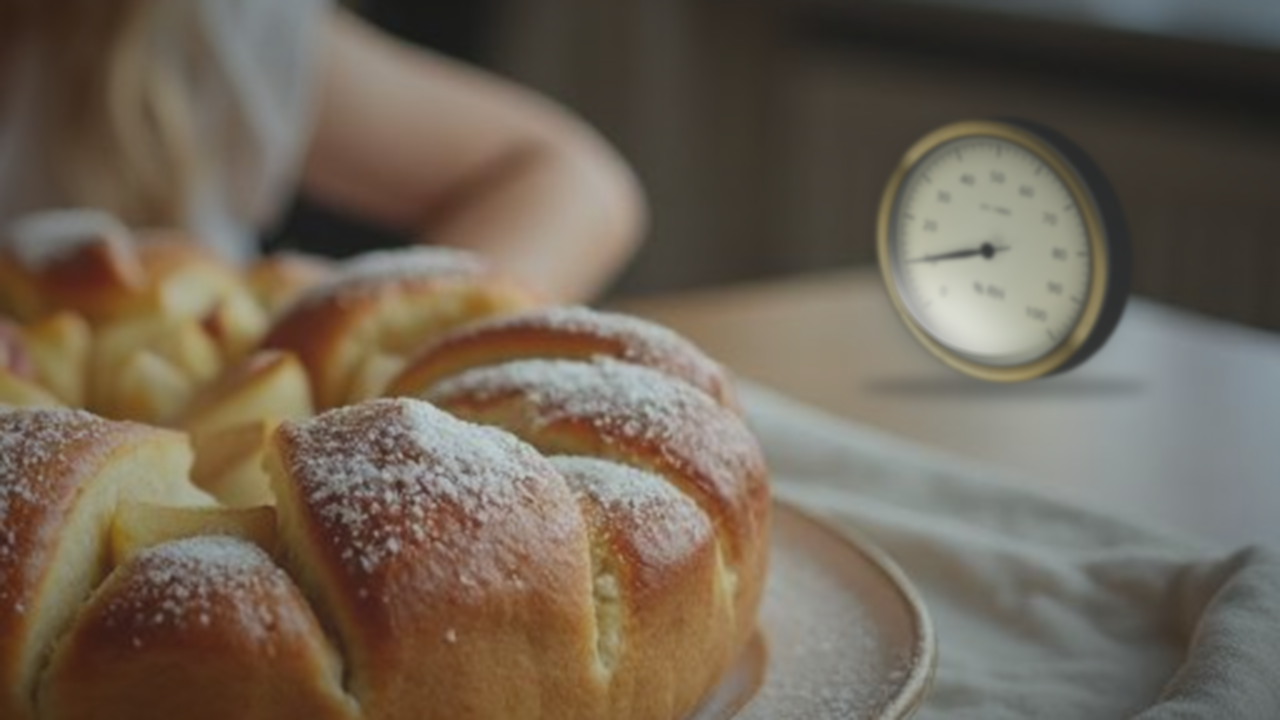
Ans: **10** %
